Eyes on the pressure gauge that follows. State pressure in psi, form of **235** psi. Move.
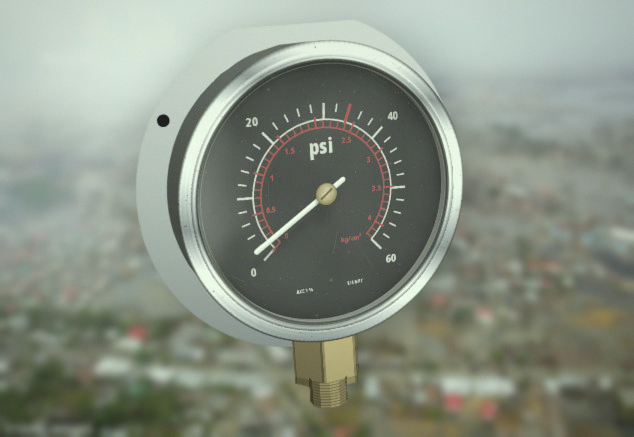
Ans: **2** psi
